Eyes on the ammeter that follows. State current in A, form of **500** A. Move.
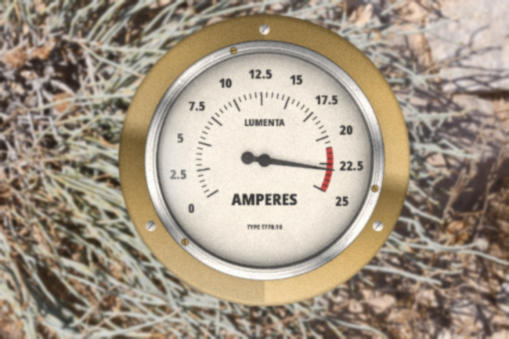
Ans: **23** A
